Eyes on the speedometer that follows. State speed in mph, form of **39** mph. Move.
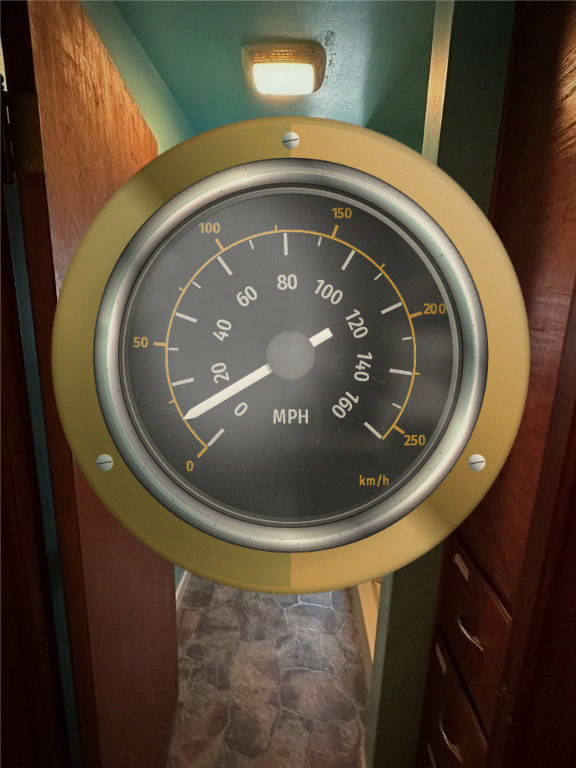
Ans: **10** mph
